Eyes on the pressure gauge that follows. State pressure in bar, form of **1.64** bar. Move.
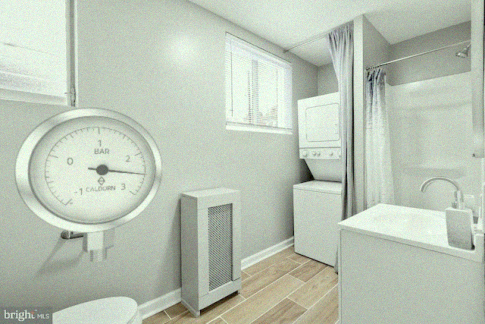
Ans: **2.5** bar
